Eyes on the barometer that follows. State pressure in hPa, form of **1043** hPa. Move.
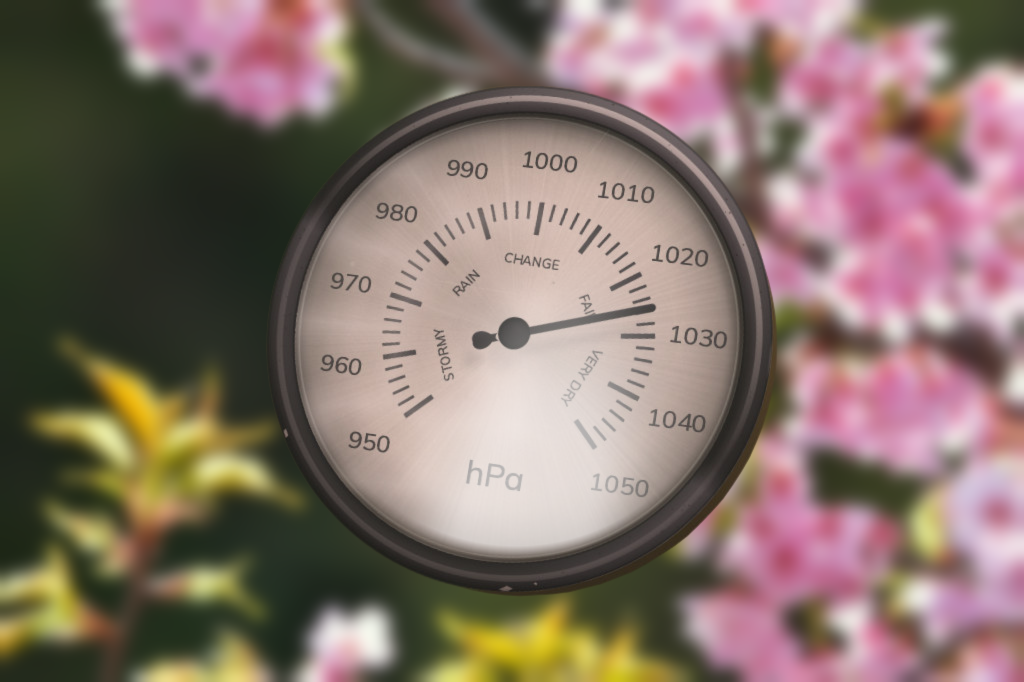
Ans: **1026** hPa
